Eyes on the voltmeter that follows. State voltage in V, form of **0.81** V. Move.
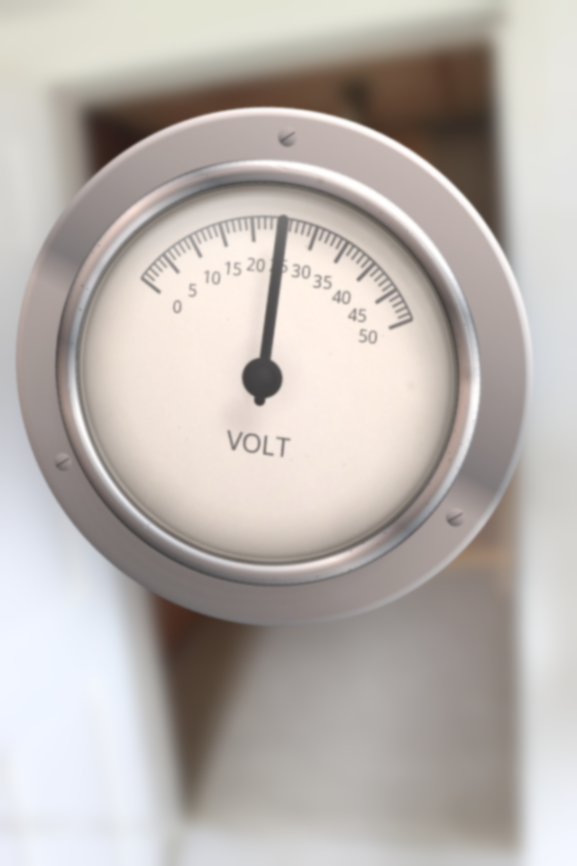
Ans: **25** V
